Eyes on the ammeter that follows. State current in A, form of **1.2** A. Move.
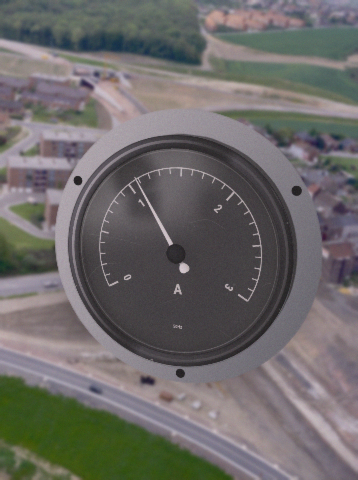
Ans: **1.1** A
